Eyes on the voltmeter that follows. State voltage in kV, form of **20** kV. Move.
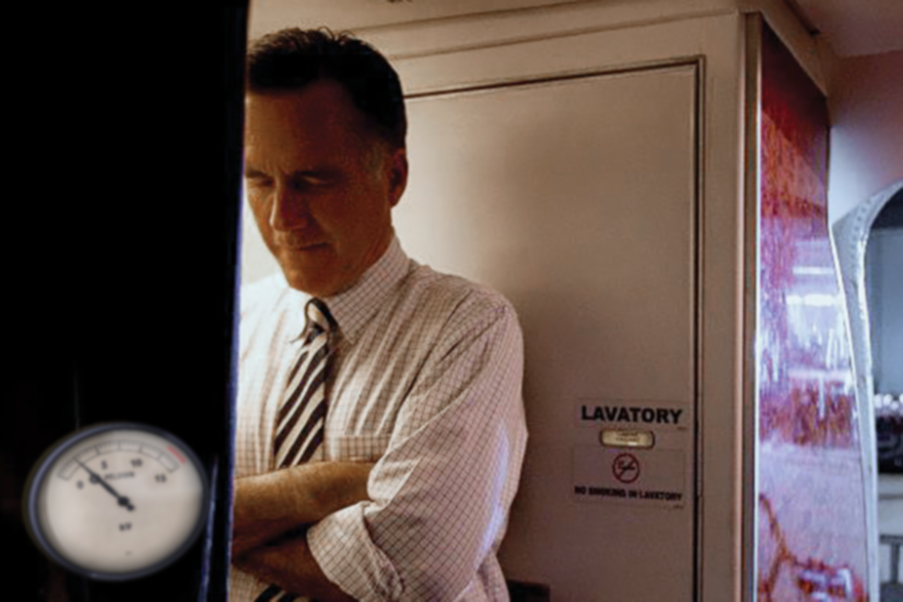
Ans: **2.5** kV
